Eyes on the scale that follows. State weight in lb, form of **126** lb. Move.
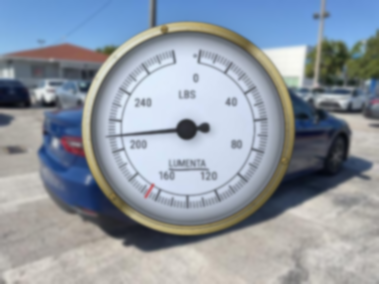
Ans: **210** lb
